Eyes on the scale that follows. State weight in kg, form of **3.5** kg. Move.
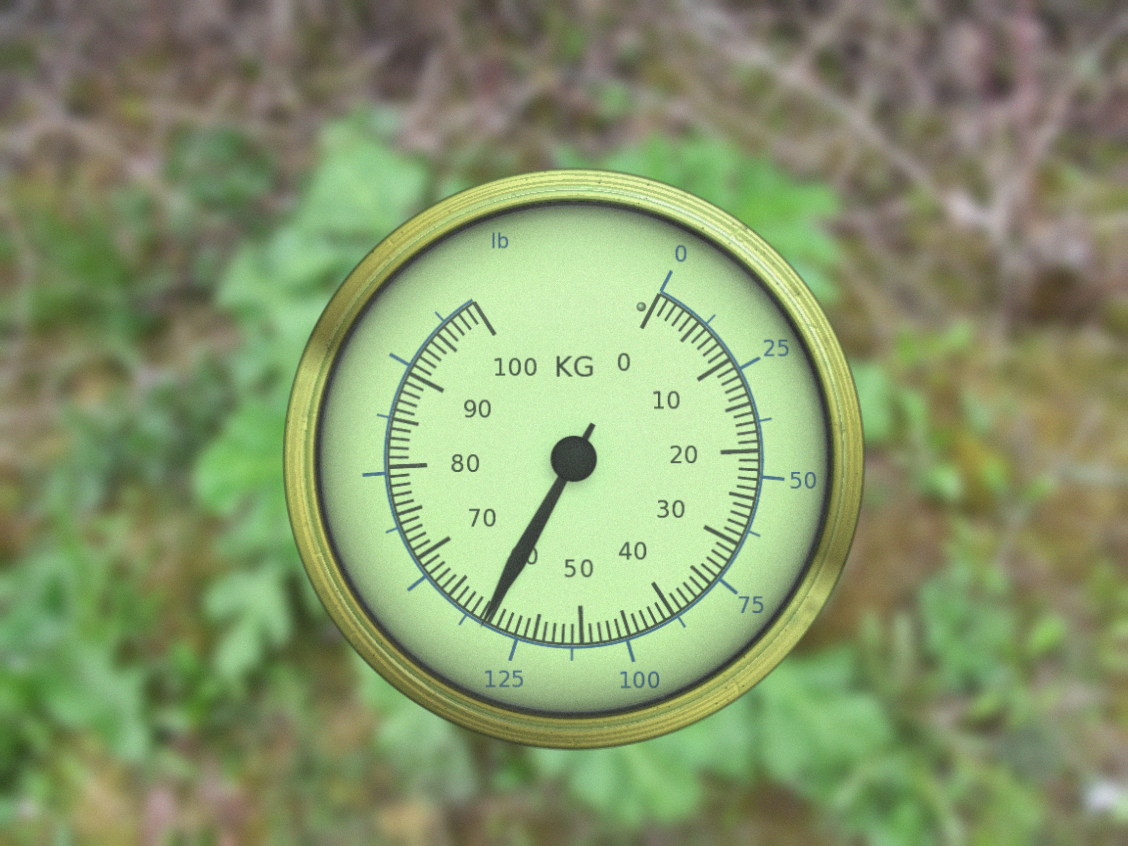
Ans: **60.5** kg
